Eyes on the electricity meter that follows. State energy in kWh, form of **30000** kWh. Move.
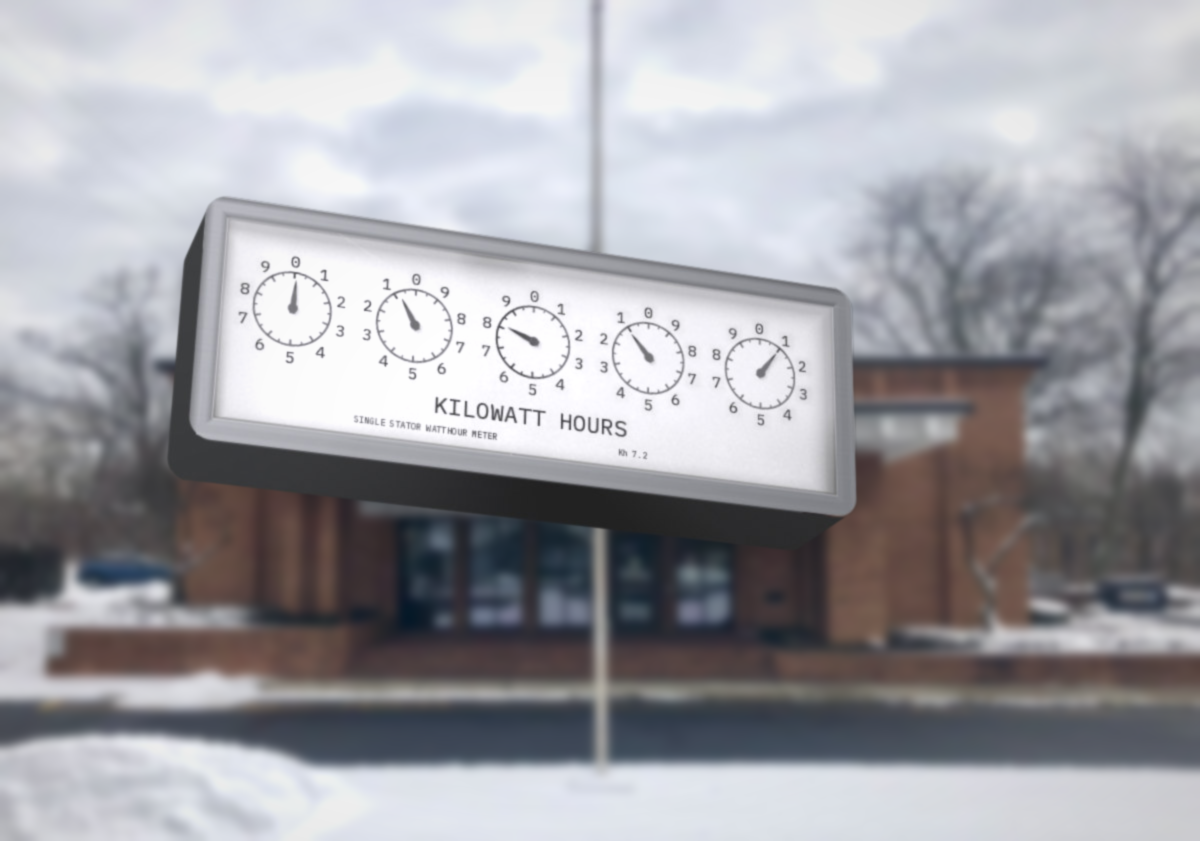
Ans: **811** kWh
